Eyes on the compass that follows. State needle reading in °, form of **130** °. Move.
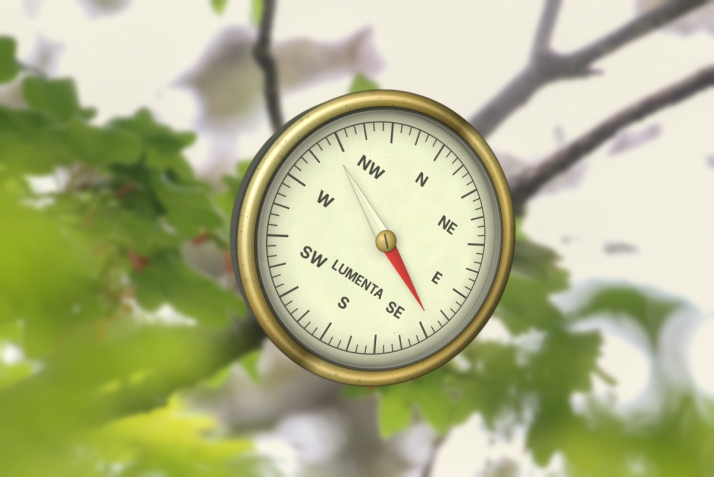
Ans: **115** °
